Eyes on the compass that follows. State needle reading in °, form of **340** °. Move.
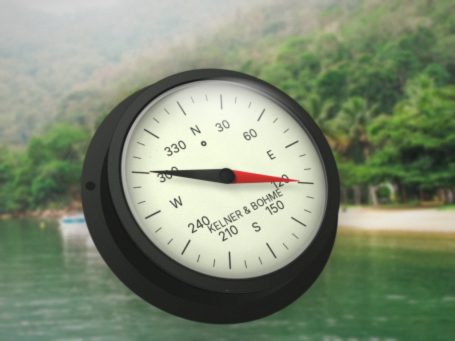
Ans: **120** °
